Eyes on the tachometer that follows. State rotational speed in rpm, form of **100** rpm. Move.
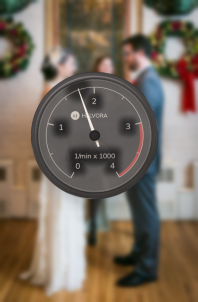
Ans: **1750** rpm
